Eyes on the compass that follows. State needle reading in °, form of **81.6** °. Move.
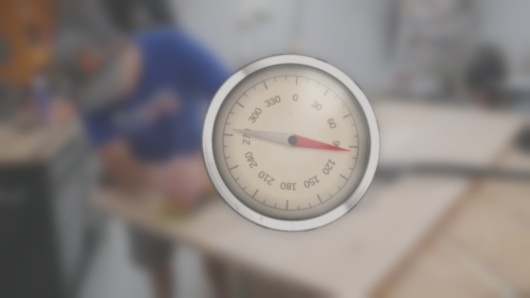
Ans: **95** °
